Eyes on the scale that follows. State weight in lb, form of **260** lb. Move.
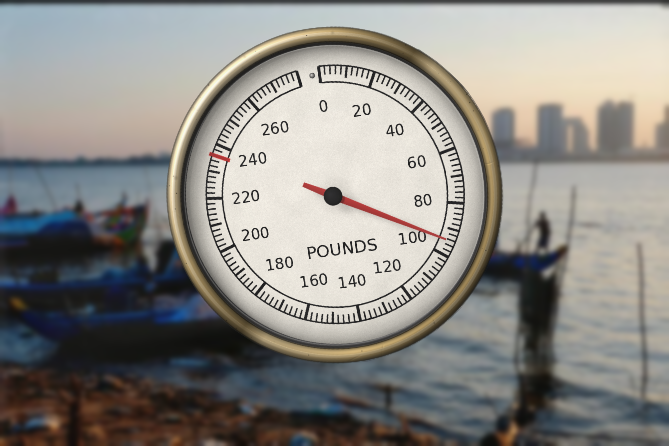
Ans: **94** lb
